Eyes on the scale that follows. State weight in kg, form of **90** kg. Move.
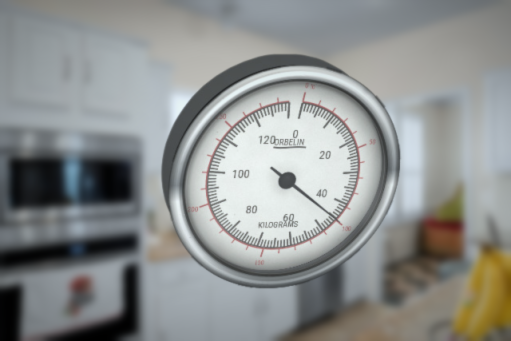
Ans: **45** kg
